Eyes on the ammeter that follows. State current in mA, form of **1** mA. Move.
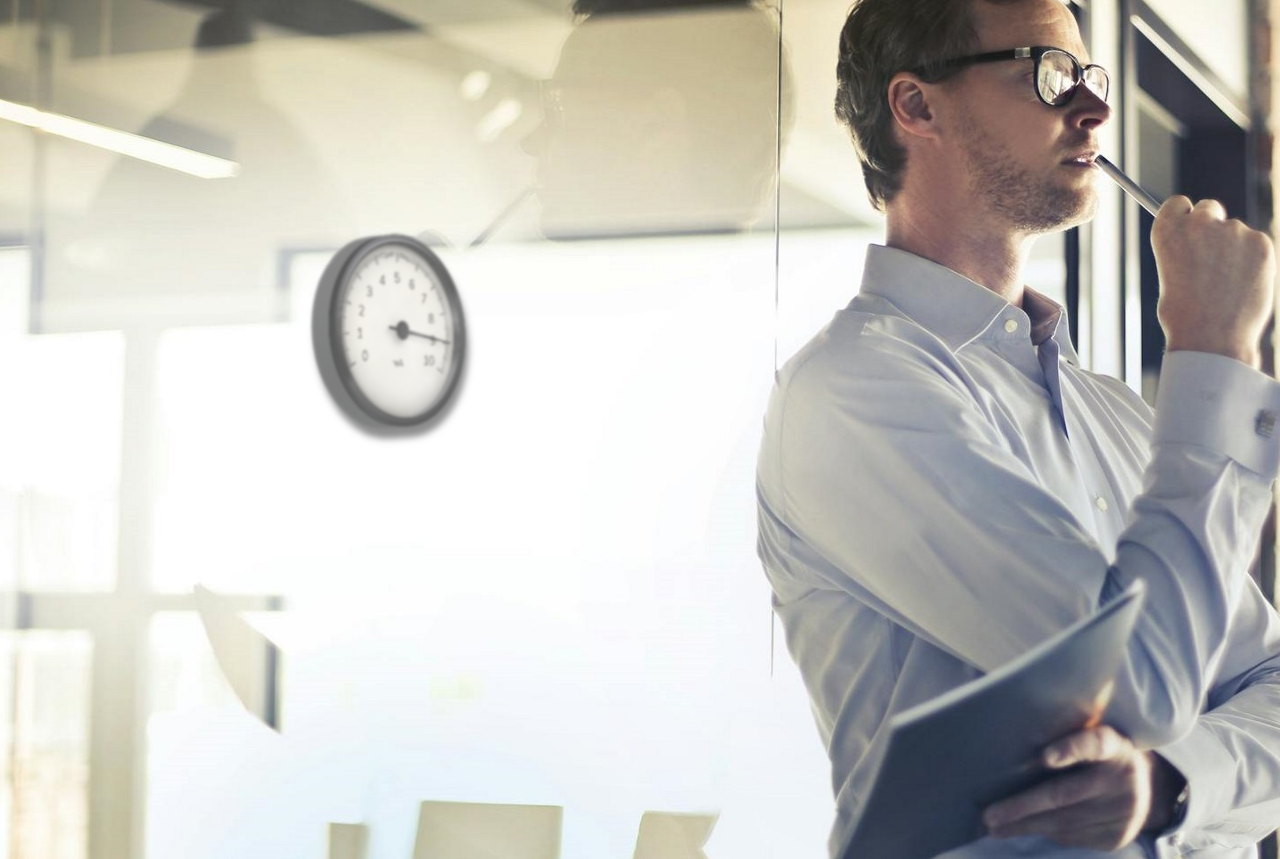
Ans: **9** mA
